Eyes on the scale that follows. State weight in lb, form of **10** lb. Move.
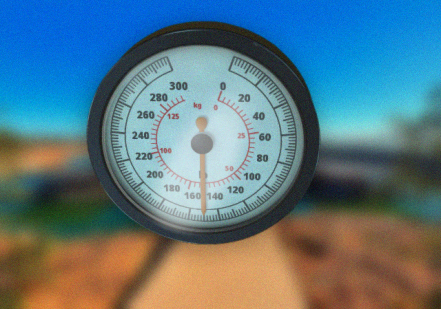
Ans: **150** lb
